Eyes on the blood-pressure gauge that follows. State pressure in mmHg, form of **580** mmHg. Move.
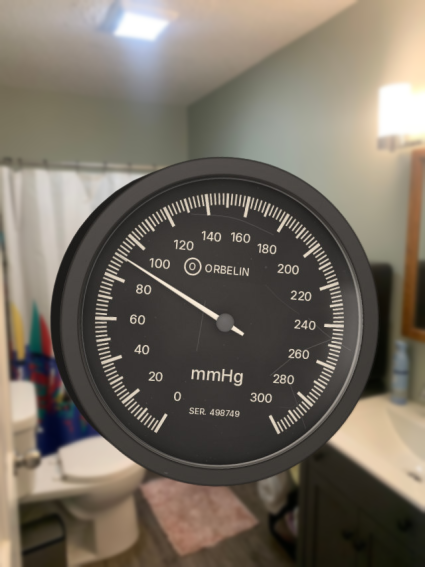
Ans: **90** mmHg
